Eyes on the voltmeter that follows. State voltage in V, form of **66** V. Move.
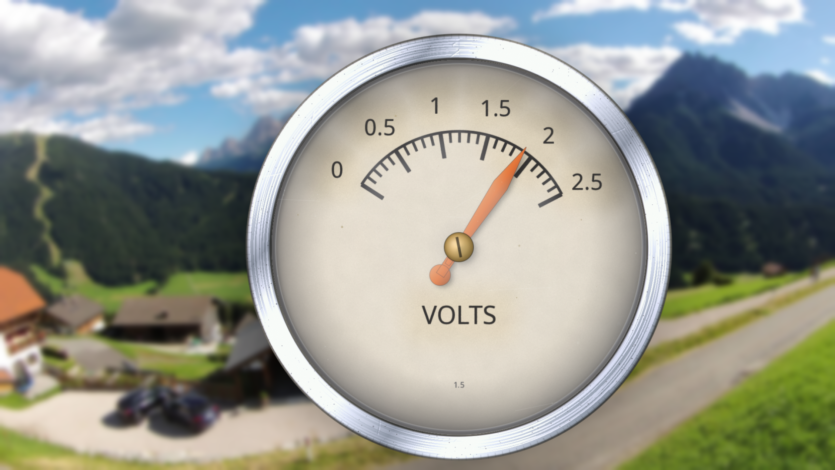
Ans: **1.9** V
